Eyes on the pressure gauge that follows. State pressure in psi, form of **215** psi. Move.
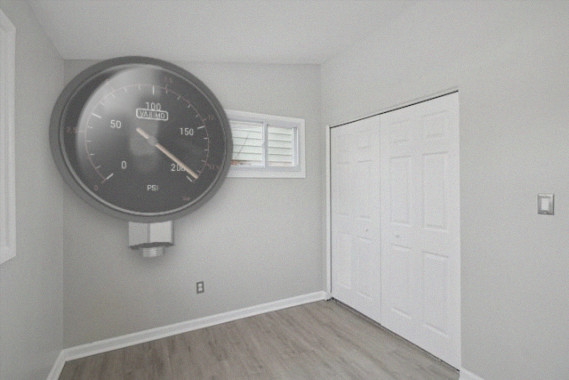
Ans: **195** psi
